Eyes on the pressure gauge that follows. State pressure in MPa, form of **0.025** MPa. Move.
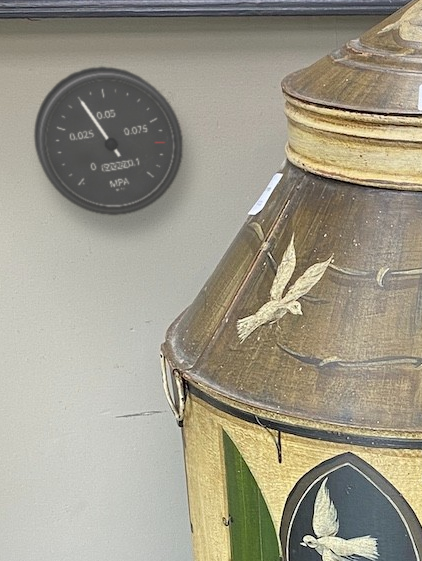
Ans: **0.04** MPa
